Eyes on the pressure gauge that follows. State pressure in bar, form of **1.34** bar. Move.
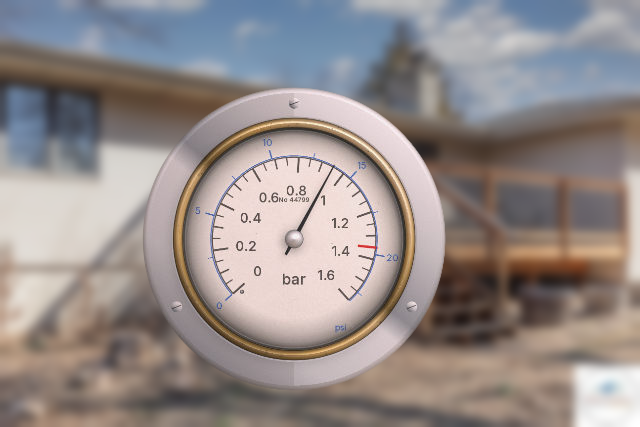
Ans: **0.95** bar
